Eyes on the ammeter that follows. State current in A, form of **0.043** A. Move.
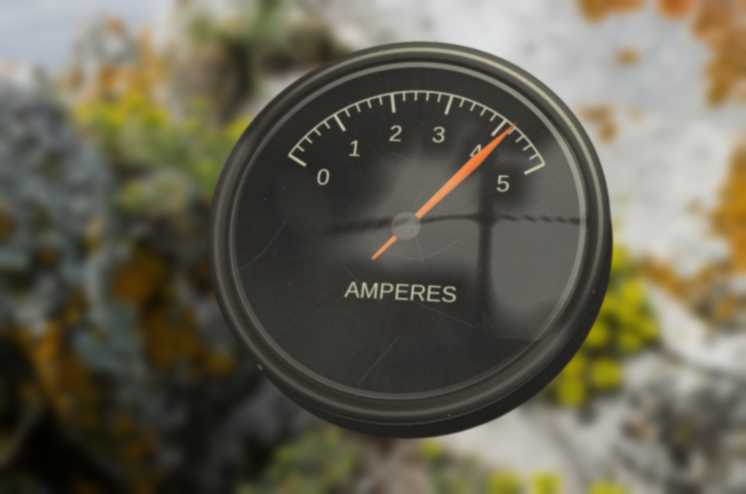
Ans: **4.2** A
